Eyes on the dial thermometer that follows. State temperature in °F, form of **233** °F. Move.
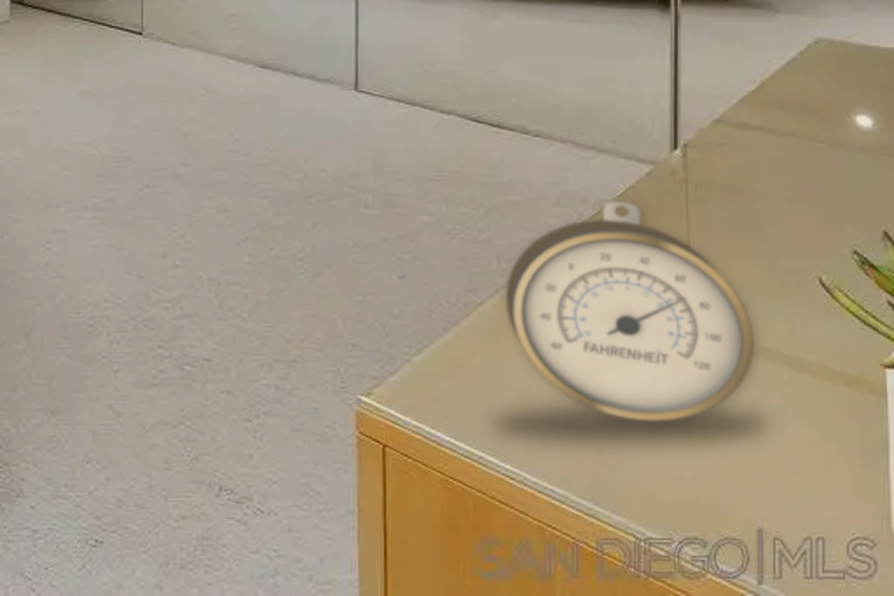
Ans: **70** °F
